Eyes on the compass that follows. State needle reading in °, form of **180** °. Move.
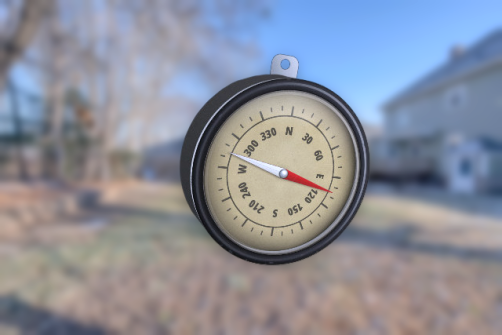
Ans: **105** °
